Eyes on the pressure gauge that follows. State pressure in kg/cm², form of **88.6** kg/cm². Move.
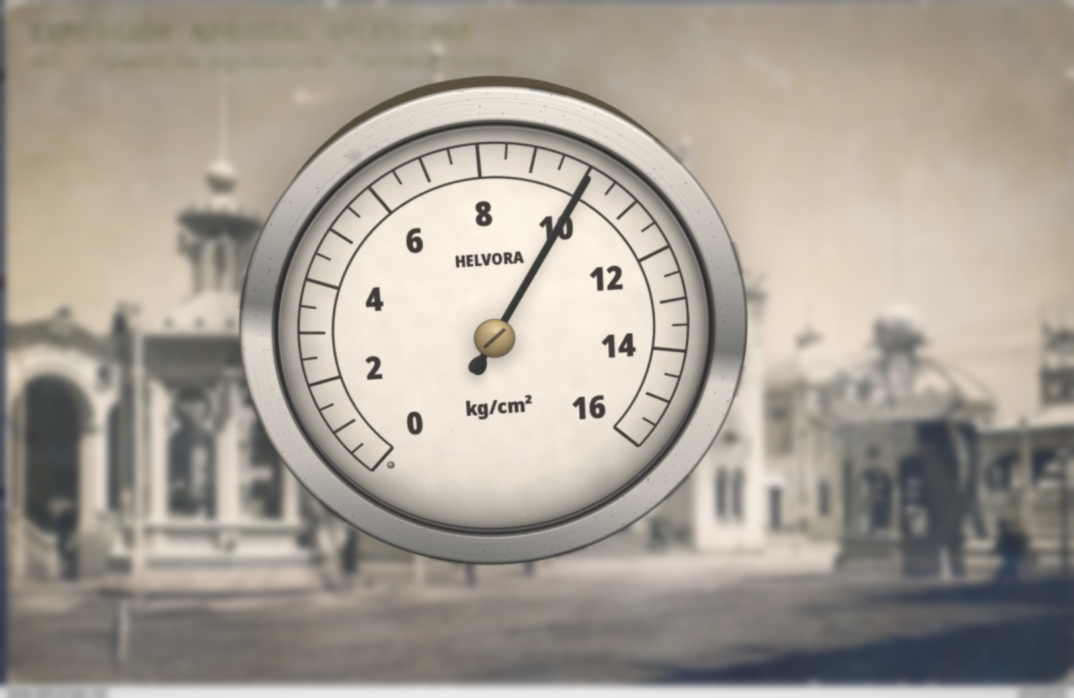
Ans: **10** kg/cm²
